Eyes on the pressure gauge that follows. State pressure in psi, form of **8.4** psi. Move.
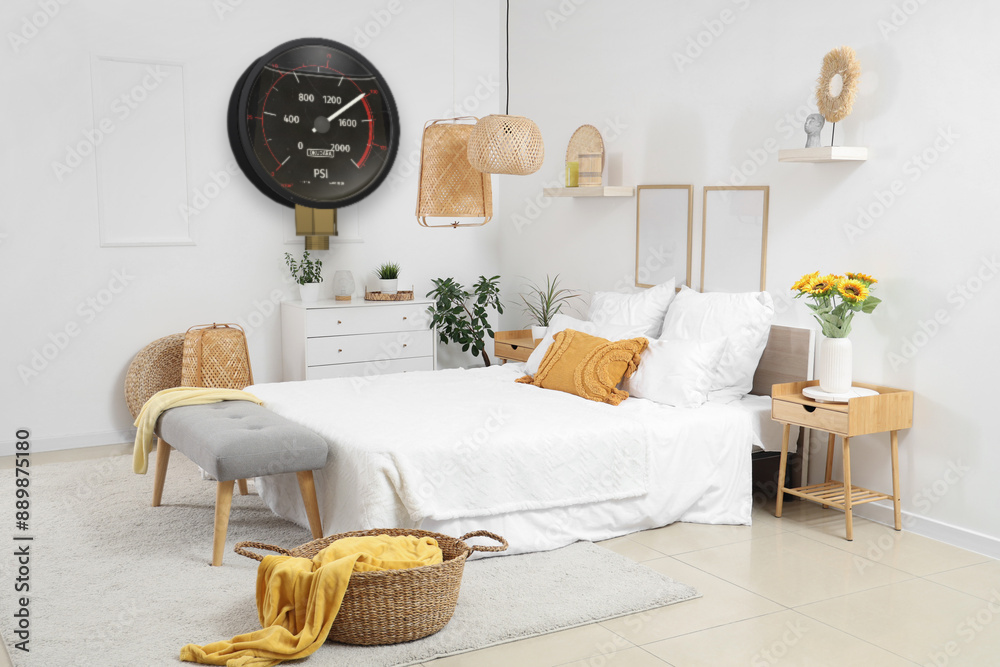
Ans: **1400** psi
